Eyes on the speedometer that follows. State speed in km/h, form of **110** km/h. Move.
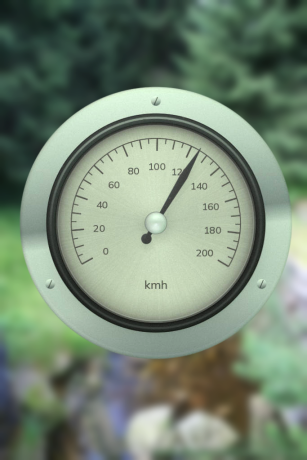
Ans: **125** km/h
